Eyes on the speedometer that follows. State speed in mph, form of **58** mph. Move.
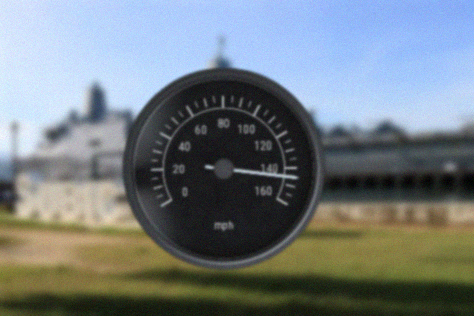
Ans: **145** mph
